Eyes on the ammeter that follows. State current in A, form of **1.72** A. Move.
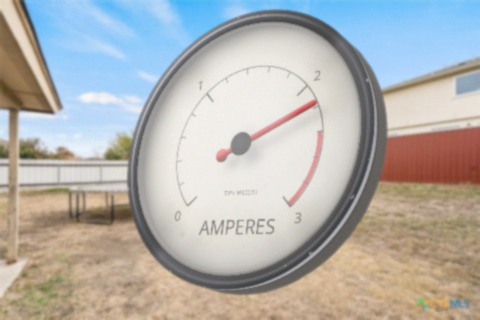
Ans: **2.2** A
